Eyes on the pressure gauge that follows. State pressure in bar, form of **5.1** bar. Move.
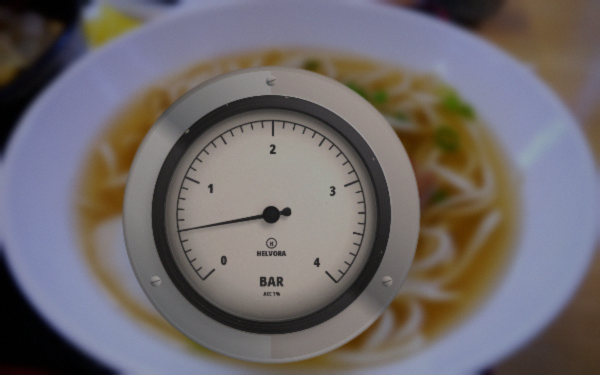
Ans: **0.5** bar
